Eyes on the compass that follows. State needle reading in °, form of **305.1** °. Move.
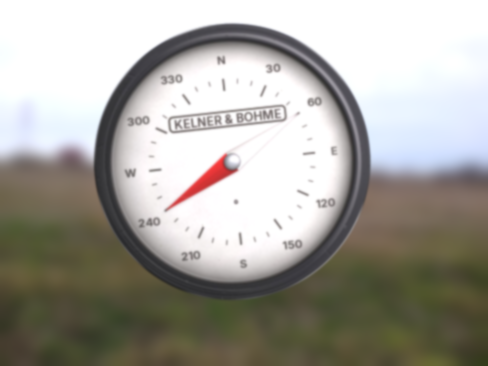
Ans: **240** °
